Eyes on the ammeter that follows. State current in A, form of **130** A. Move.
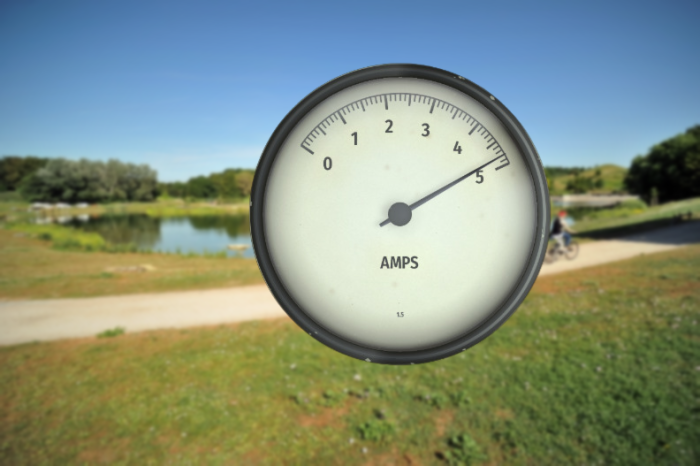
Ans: **4.8** A
